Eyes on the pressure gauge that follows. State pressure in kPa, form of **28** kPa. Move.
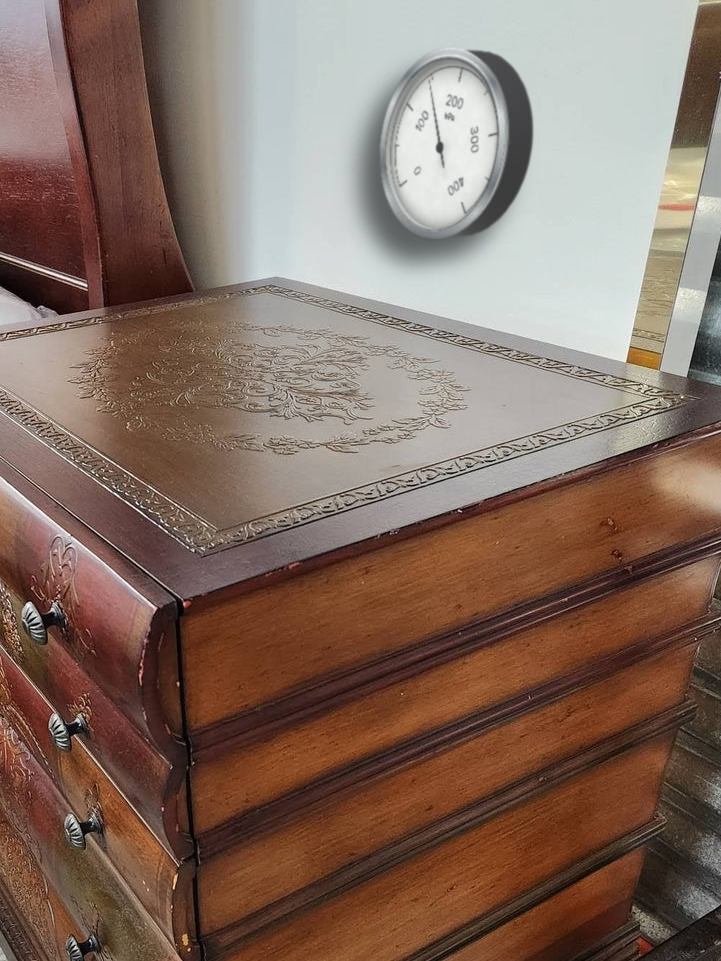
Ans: **150** kPa
